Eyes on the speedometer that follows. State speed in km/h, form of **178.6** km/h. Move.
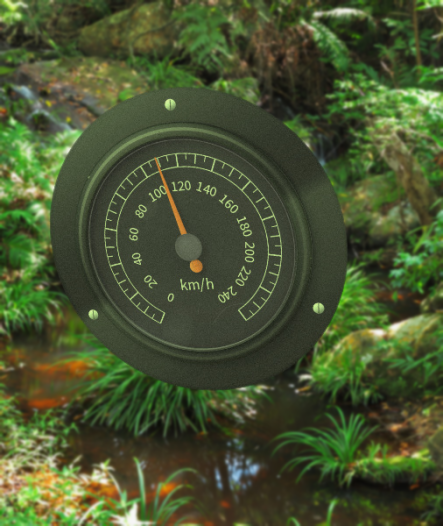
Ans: **110** km/h
